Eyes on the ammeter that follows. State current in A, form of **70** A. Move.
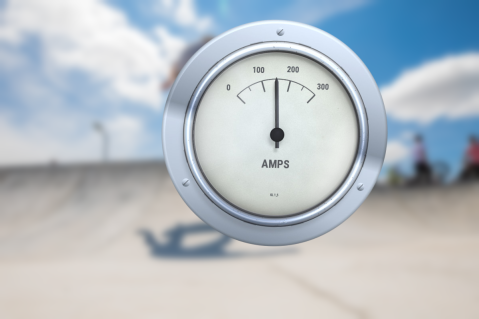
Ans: **150** A
